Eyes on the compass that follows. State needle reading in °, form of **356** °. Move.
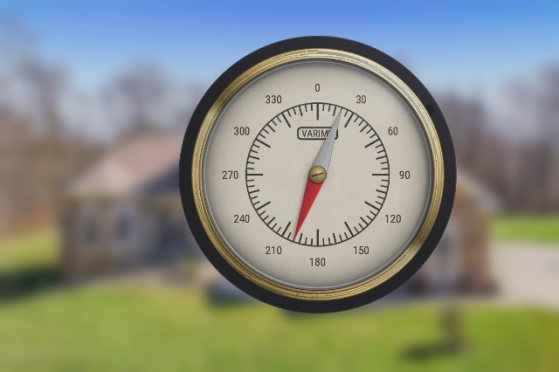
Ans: **200** °
